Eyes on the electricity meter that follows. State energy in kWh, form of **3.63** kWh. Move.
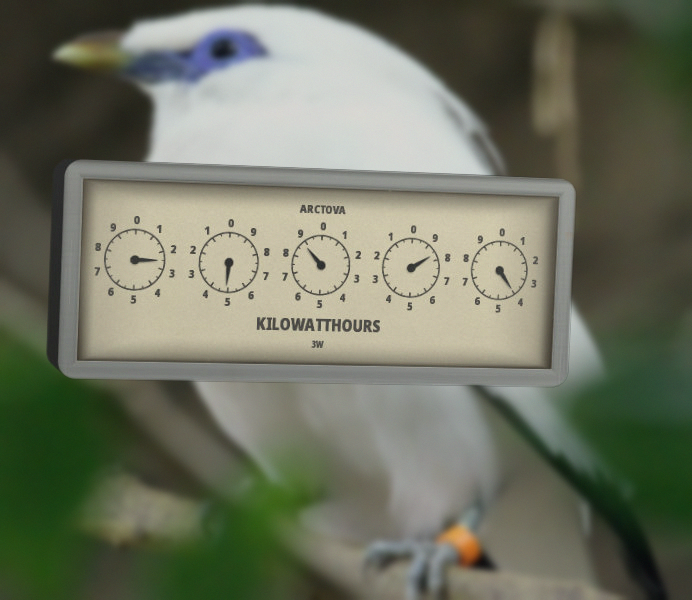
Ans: **24884** kWh
